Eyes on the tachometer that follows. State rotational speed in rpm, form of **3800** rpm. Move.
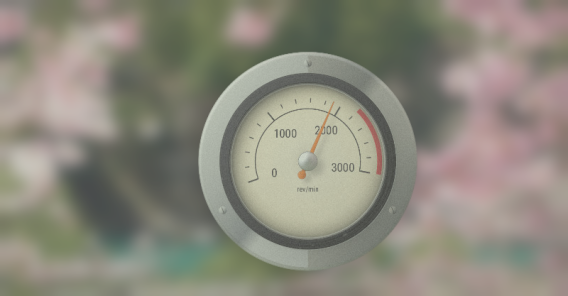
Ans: **1900** rpm
